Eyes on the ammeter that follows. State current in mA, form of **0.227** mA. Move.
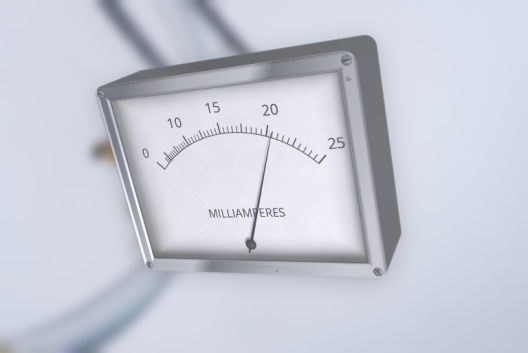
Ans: **20.5** mA
